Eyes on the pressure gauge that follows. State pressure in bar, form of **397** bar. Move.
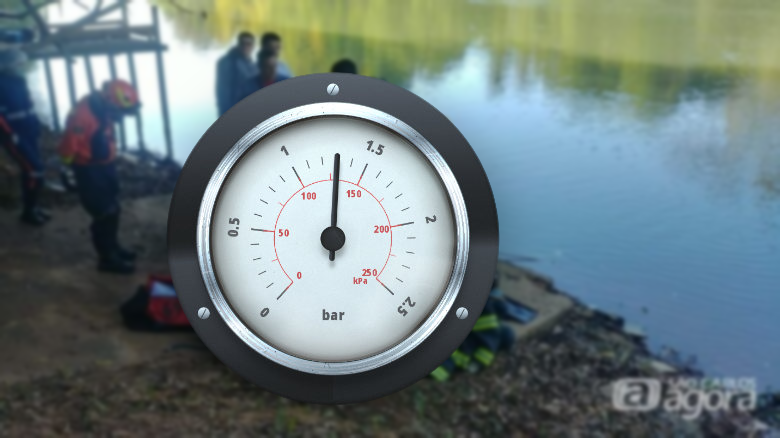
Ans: **1.3** bar
